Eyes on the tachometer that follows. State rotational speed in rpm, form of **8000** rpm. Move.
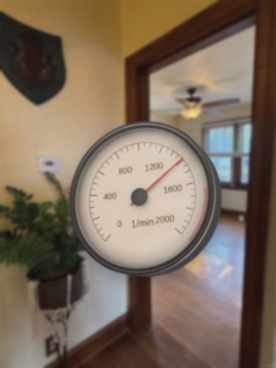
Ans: **1400** rpm
